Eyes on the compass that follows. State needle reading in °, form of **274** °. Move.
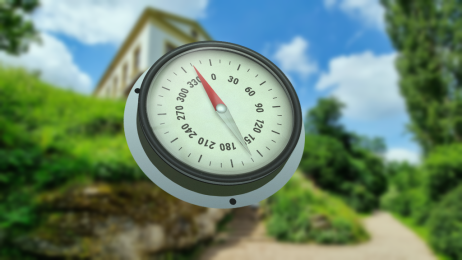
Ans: **340** °
